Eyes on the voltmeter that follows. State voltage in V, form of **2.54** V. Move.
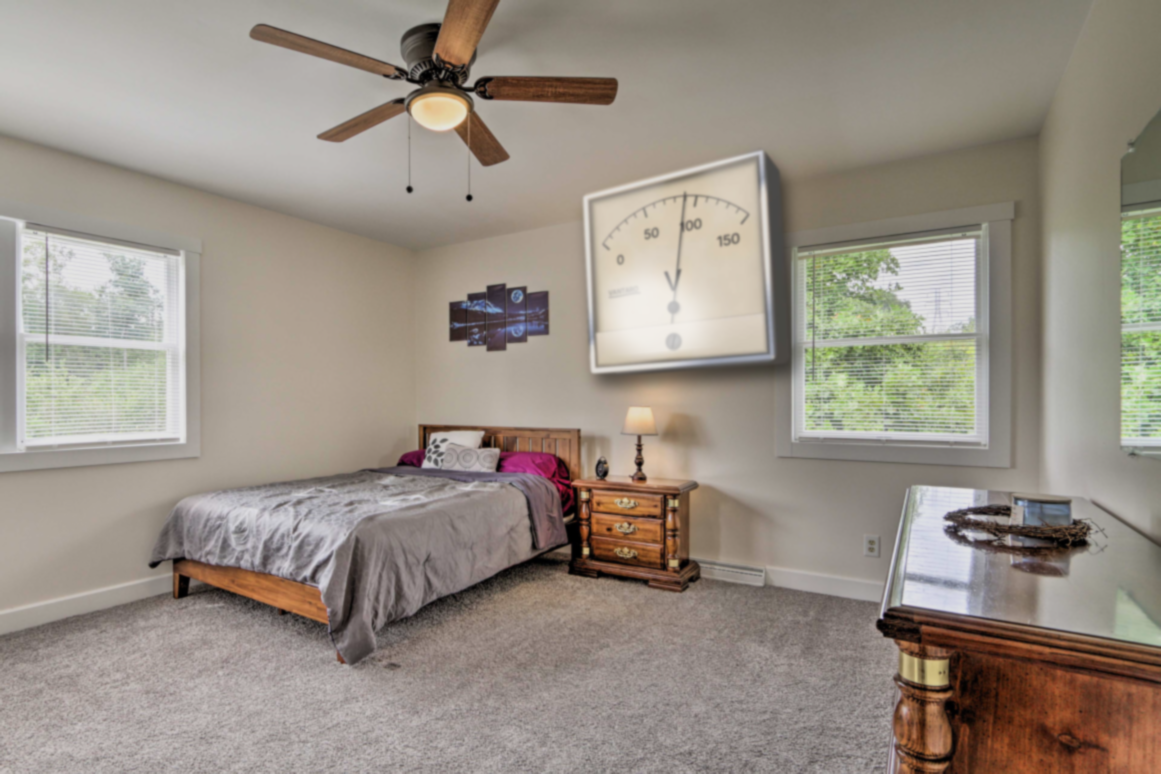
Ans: **90** V
